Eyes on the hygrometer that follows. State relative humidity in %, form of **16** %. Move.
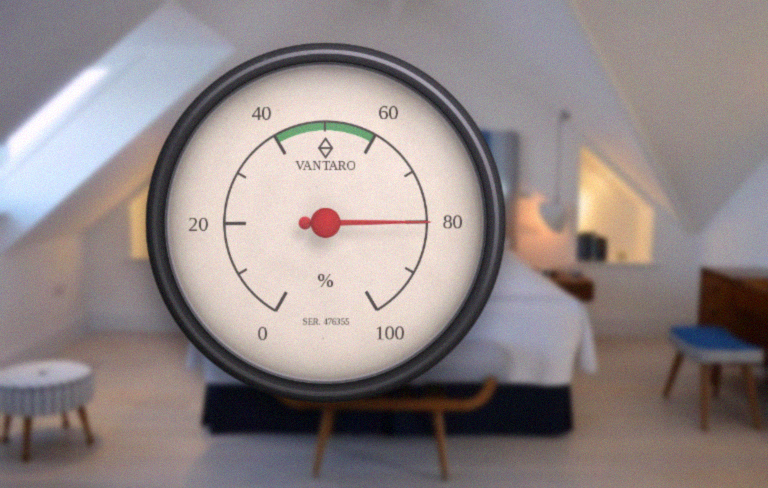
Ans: **80** %
